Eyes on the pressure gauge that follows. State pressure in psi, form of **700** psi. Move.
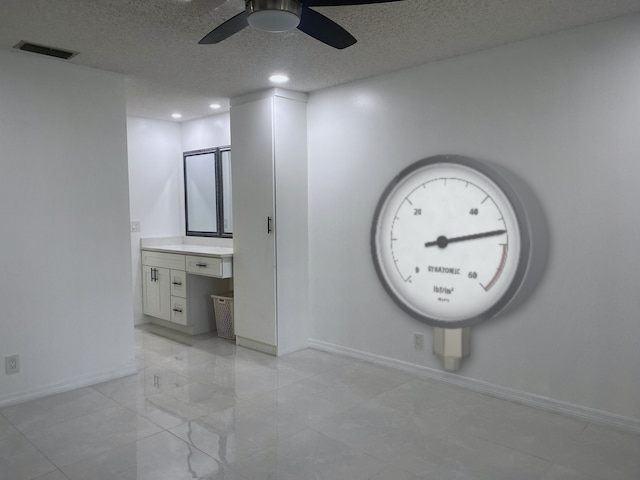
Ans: **47.5** psi
